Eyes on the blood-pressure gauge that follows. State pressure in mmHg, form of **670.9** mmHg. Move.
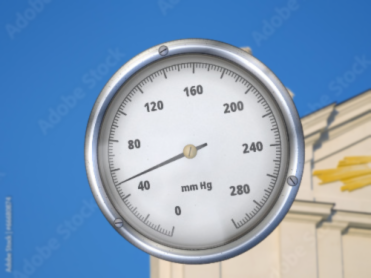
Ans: **50** mmHg
